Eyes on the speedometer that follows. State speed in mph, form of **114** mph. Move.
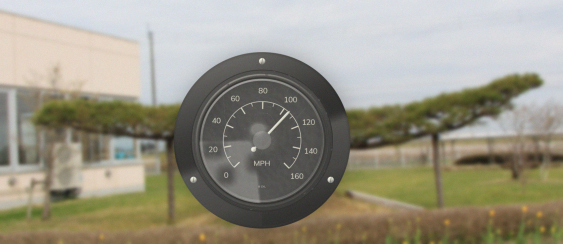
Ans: **105** mph
